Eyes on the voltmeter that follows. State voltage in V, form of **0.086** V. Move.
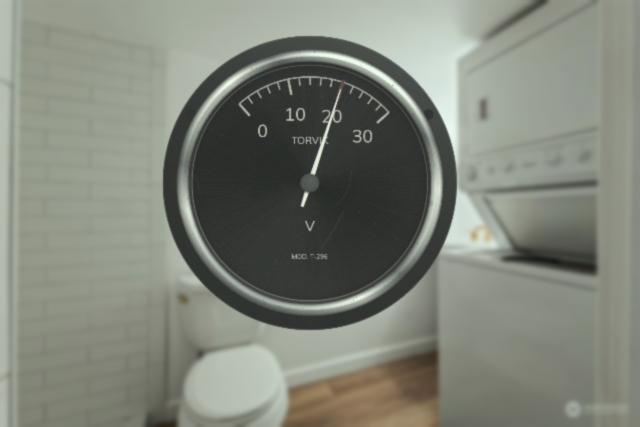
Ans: **20** V
